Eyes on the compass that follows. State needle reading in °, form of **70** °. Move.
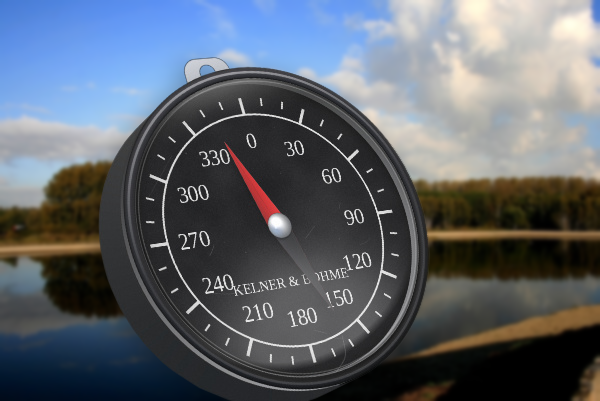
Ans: **340** °
